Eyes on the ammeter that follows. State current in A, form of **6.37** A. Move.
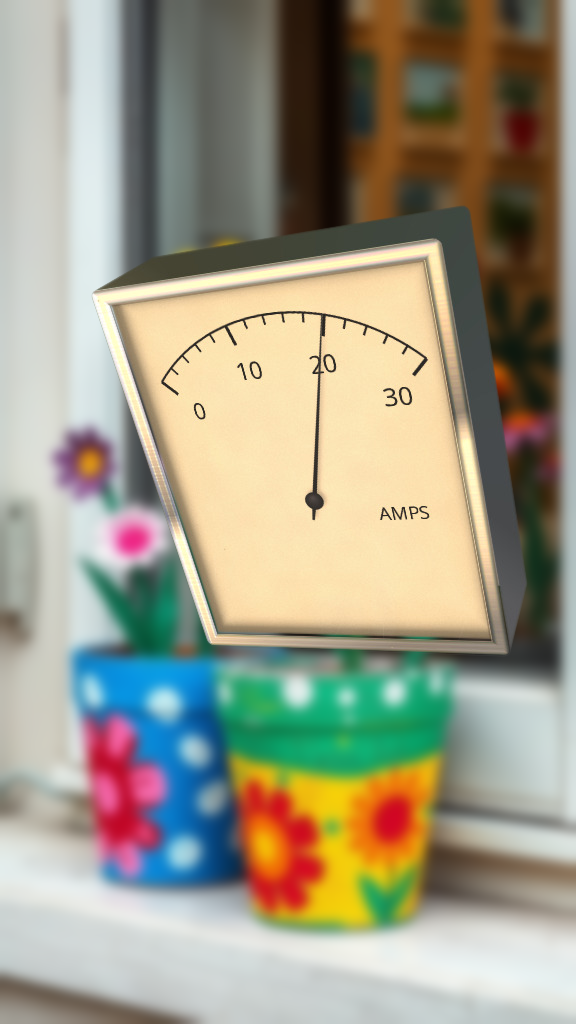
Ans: **20** A
